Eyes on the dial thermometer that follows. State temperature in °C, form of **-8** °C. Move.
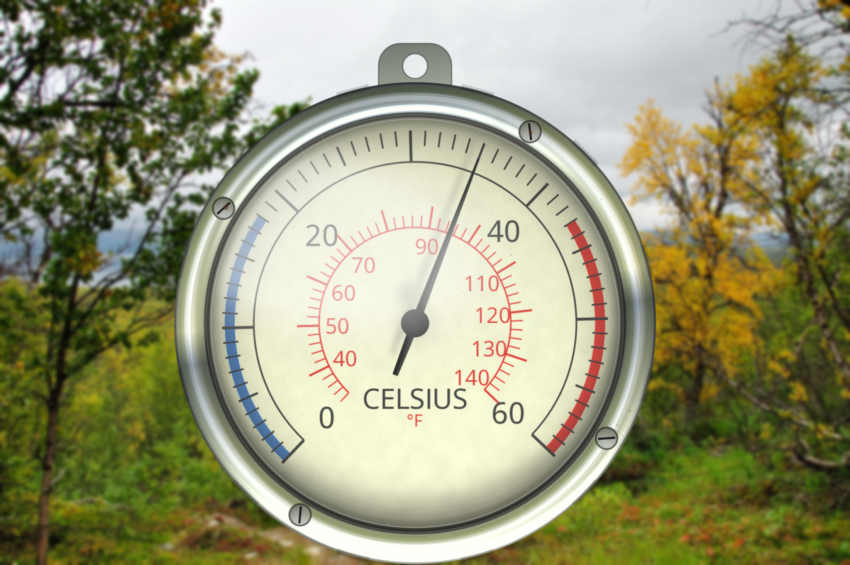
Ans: **35** °C
